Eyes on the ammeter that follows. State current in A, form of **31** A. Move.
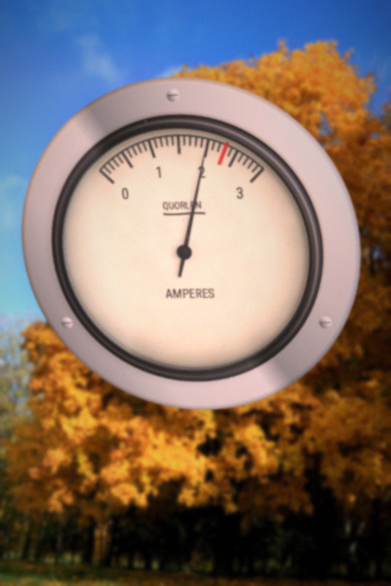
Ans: **2** A
